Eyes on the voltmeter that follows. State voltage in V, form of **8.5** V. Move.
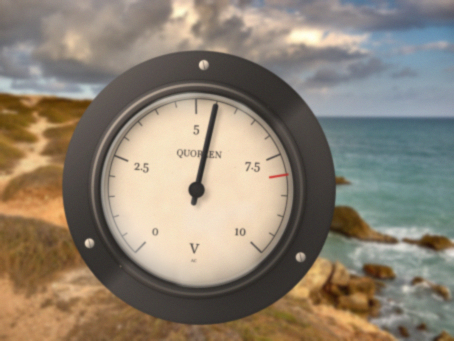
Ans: **5.5** V
